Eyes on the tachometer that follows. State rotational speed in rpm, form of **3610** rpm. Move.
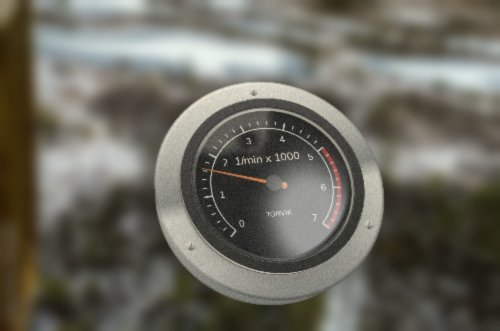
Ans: **1600** rpm
